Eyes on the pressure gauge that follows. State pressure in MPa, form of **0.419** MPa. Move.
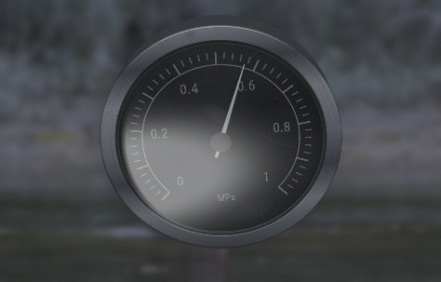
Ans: **0.57** MPa
